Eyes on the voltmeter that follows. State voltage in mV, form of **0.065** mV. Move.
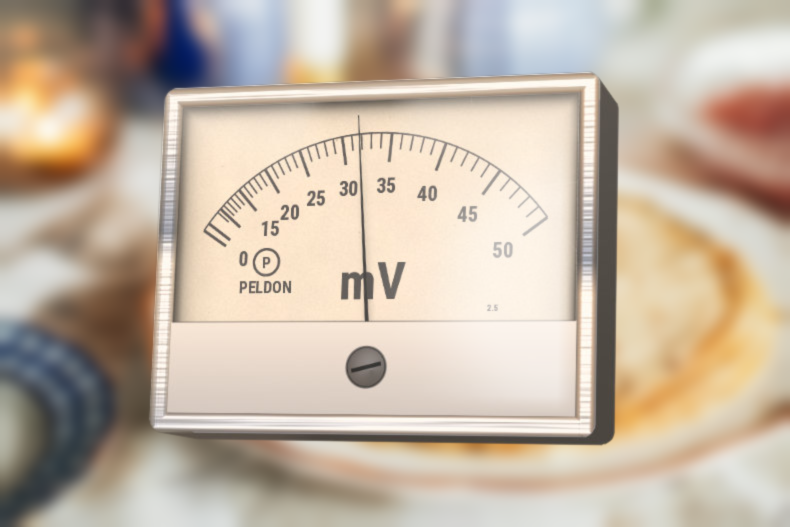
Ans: **32** mV
